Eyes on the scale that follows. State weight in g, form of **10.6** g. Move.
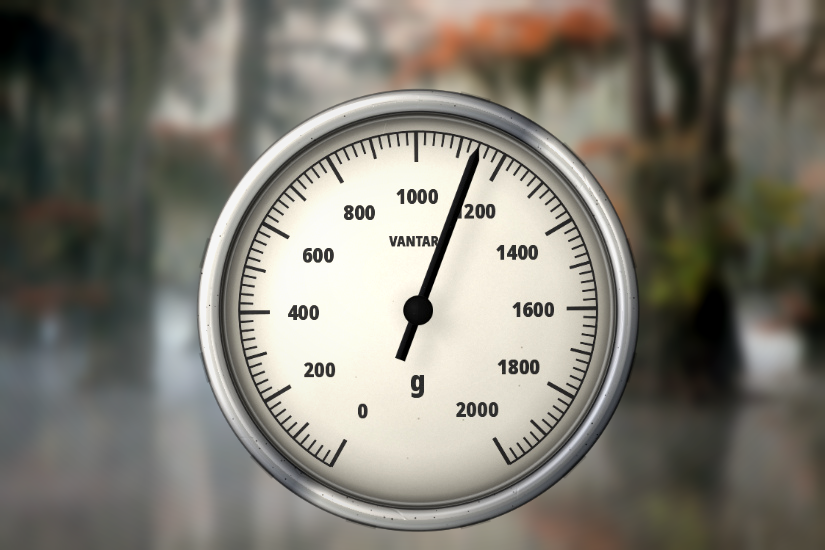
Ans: **1140** g
